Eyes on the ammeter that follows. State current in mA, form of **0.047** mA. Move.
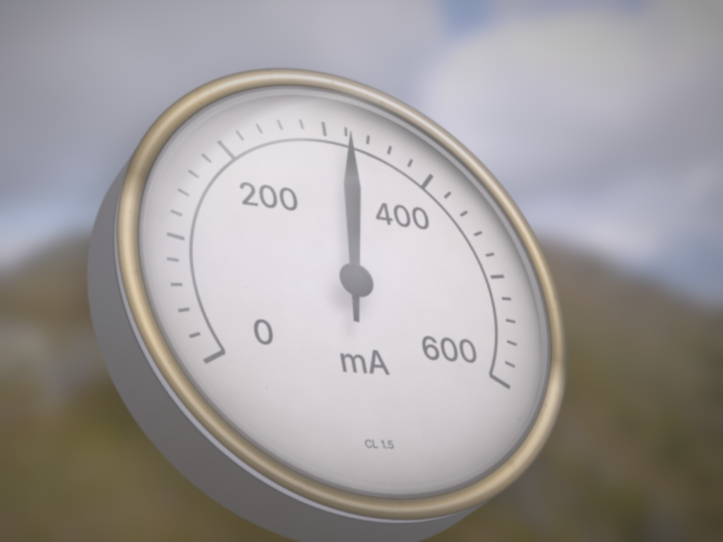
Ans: **320** mA
